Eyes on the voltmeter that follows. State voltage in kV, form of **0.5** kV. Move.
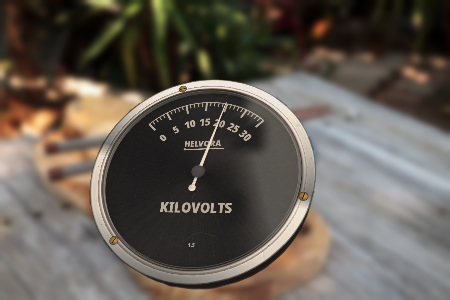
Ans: **20** kV
